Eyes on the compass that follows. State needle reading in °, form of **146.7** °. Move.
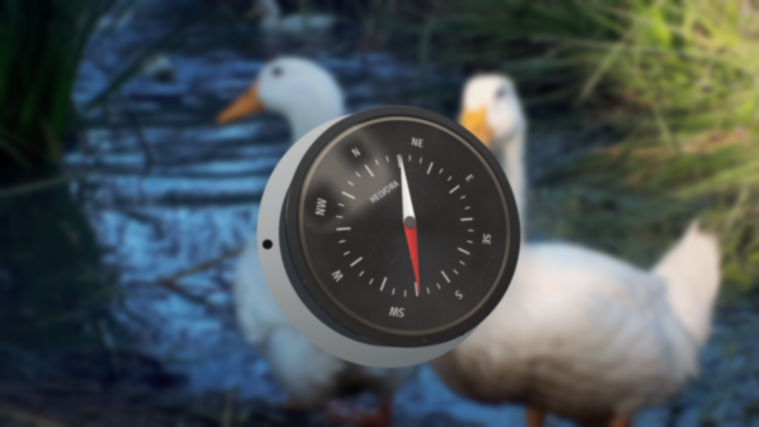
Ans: **210** °
